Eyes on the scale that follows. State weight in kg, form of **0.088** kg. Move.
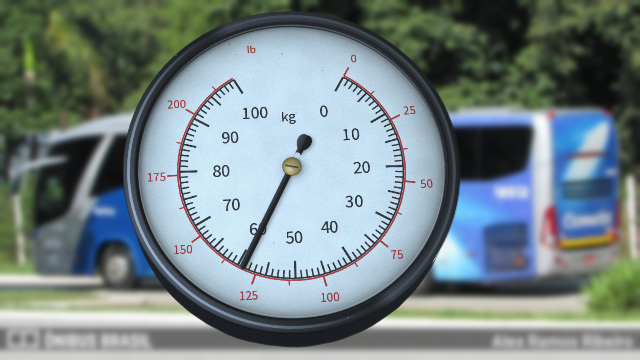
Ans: **59** kg
